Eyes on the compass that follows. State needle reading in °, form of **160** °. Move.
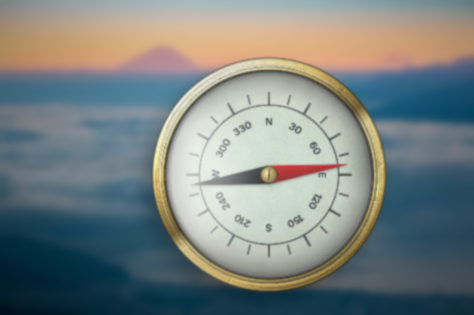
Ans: **82.5** °
